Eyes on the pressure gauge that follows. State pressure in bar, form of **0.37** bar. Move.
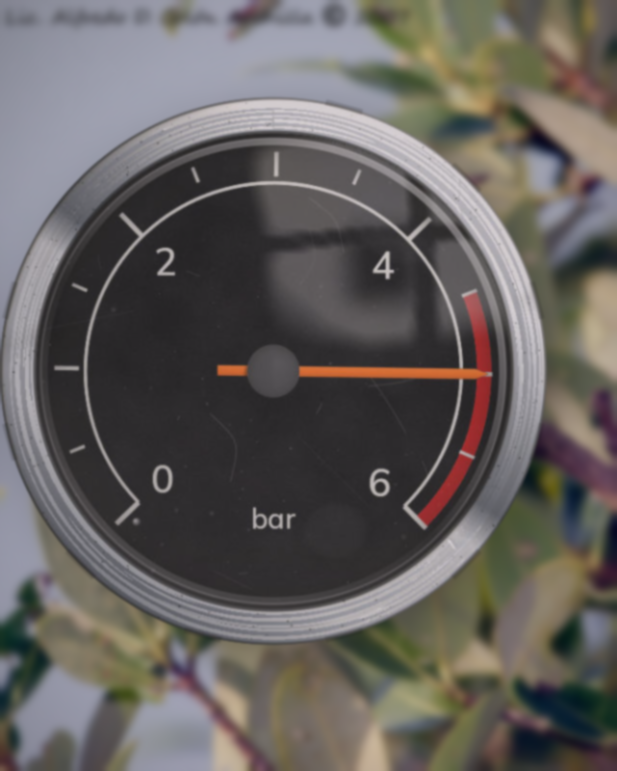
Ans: **5** bar
